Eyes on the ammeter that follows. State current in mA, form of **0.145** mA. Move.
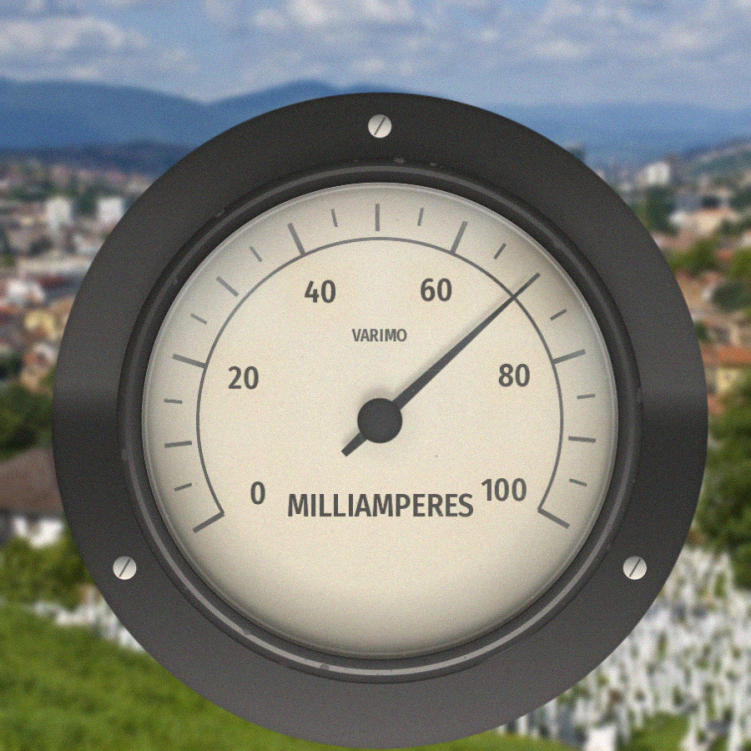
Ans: **70** mA
